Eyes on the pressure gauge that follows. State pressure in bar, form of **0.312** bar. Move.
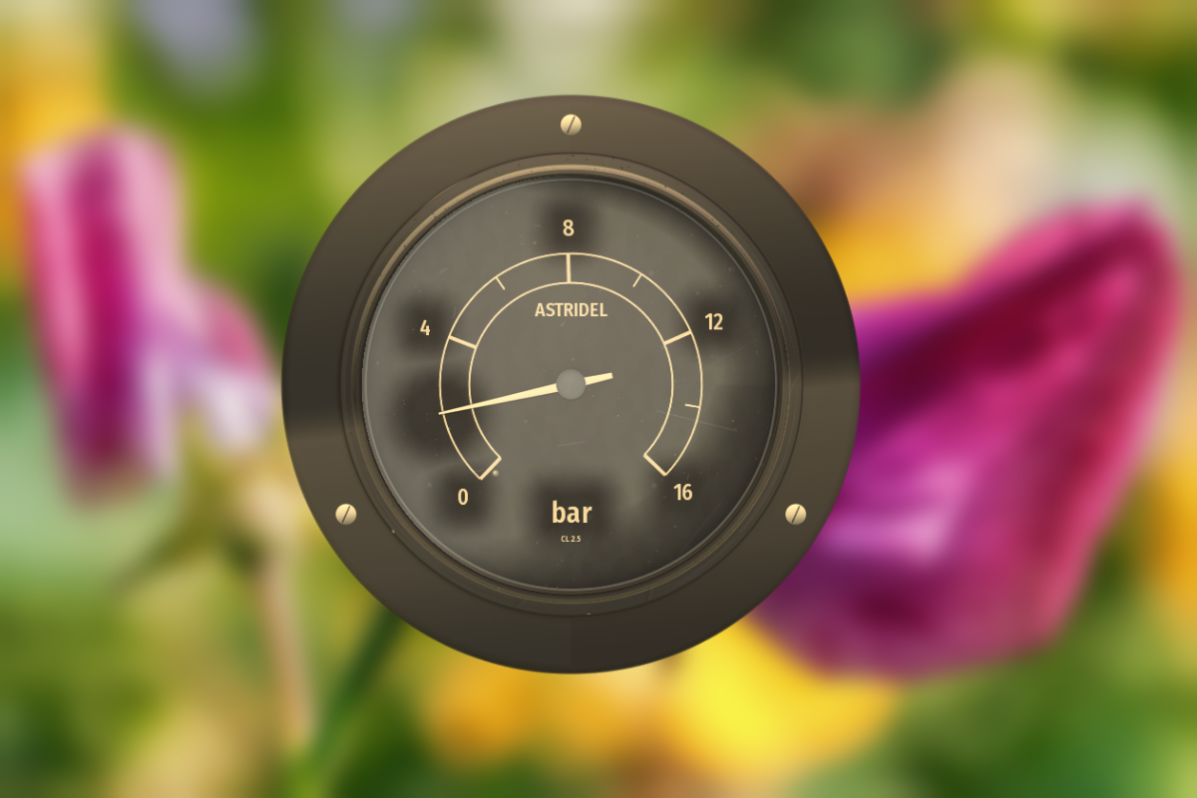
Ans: **2** bar
